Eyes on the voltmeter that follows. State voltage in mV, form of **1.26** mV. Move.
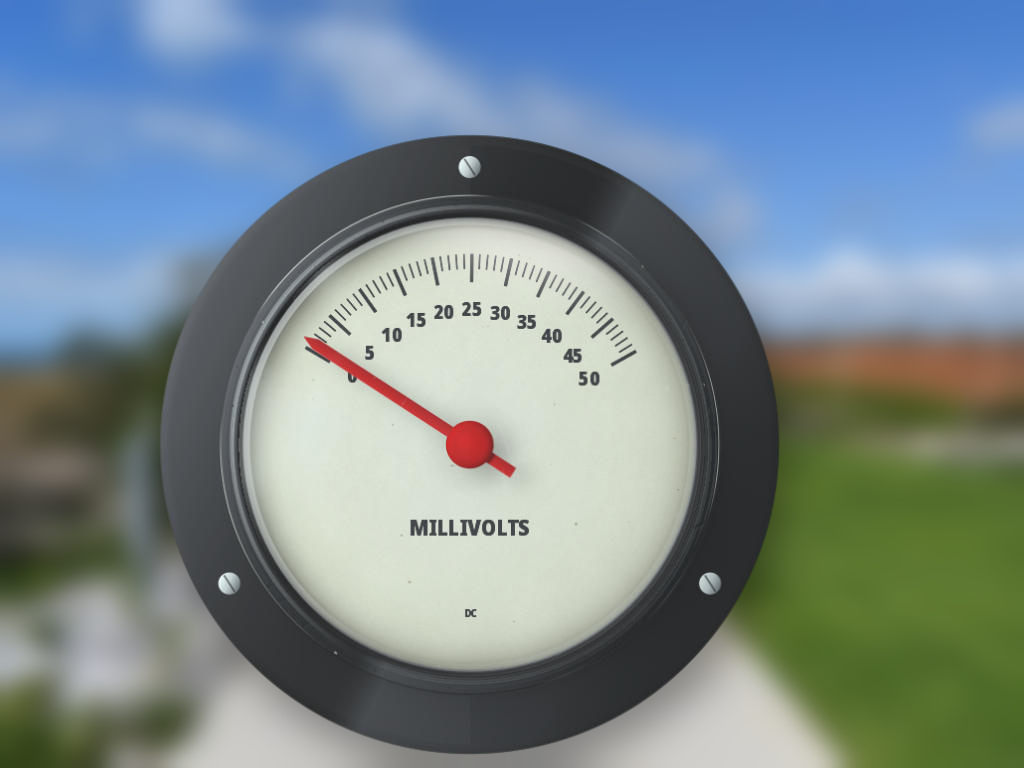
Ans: **1** mV
